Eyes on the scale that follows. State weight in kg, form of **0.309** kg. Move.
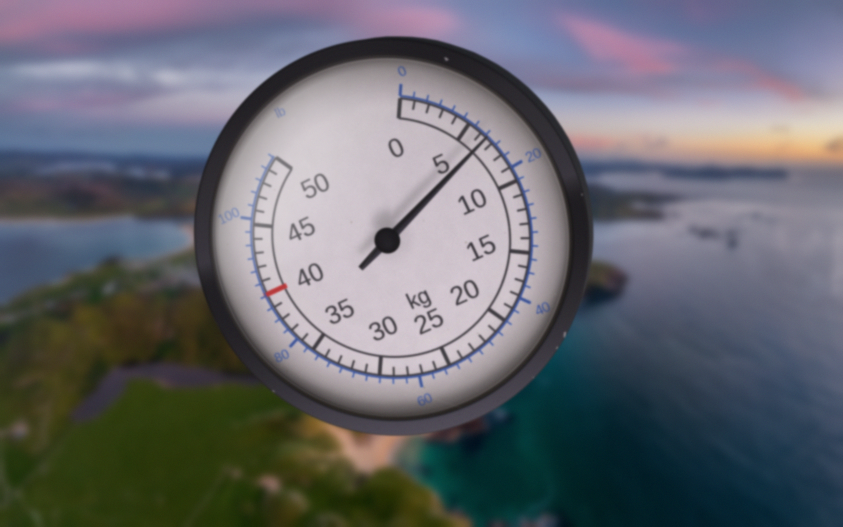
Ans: **6.5** kg
